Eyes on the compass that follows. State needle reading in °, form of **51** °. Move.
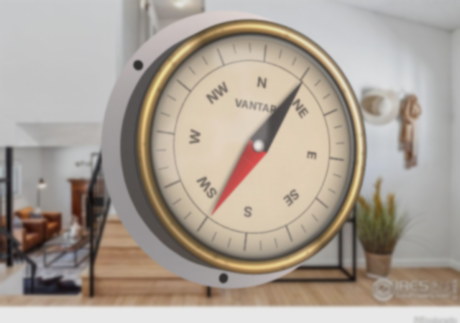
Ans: **210** °
